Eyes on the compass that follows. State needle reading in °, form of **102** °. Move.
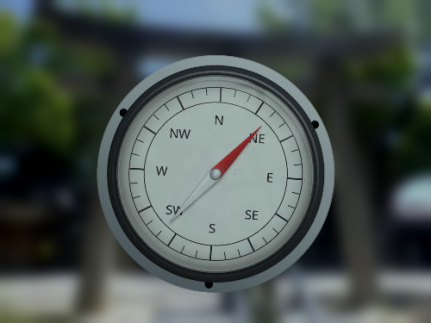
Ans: **40** °
